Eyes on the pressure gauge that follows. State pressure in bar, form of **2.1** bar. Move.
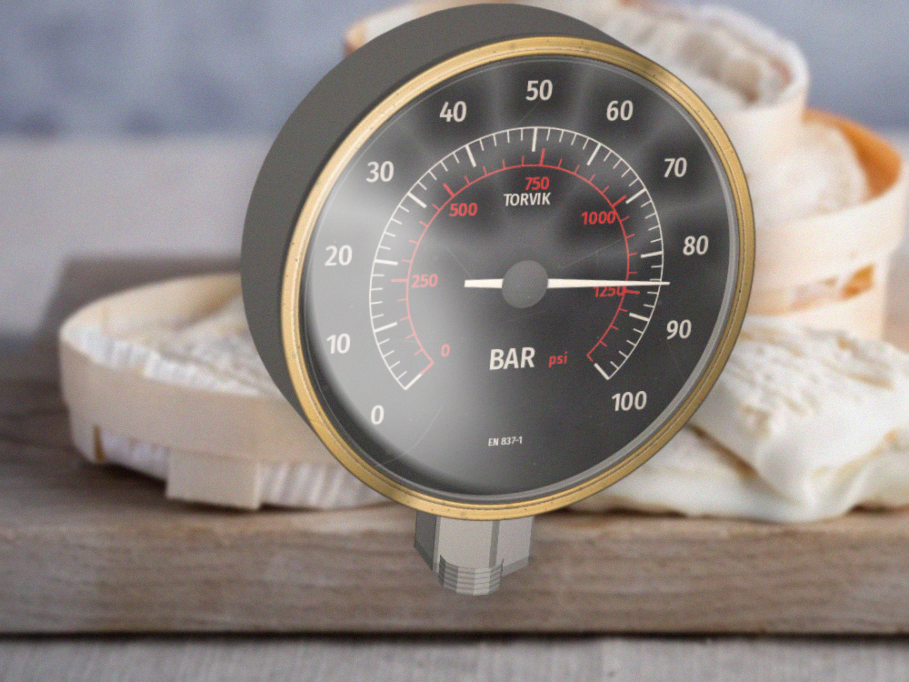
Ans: **84** bar
